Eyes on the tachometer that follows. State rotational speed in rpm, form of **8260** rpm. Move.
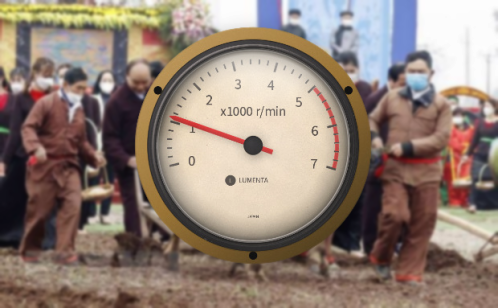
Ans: **1100** rpm
